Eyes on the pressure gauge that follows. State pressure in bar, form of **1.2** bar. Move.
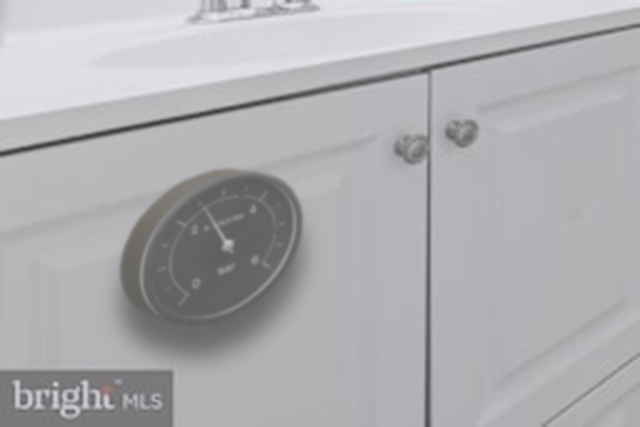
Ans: **2.5** bar
